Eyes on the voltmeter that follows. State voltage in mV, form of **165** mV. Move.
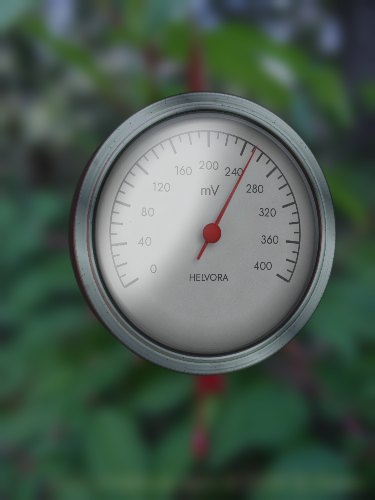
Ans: **250** mV
